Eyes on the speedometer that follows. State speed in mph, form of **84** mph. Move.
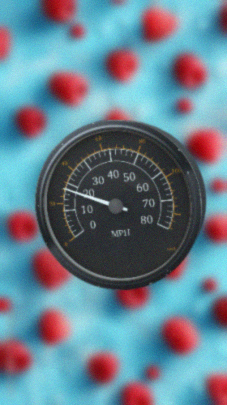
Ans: **18** mph
